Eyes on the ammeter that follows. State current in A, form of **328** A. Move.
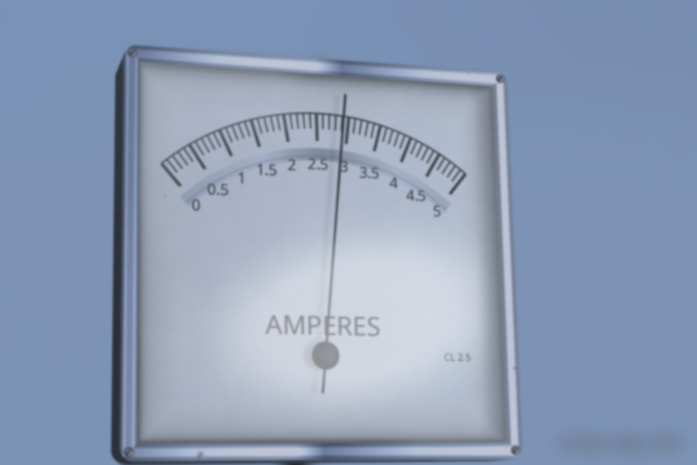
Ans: **2.9** A
